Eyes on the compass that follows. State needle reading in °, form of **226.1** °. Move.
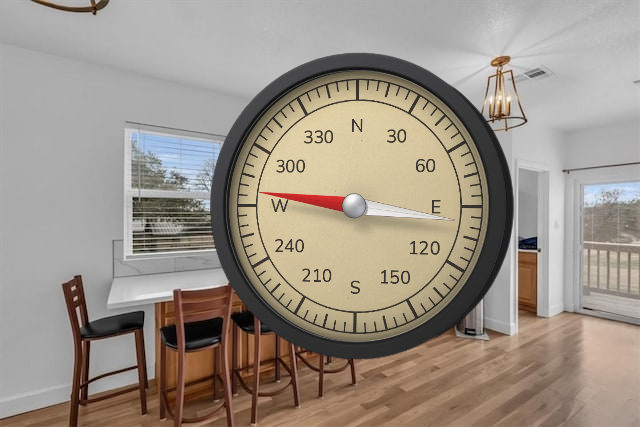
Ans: **277.5** °
